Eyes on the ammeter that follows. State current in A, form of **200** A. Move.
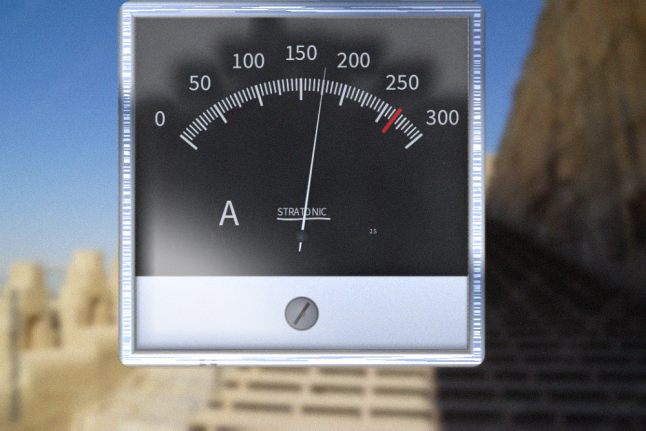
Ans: **175** A
